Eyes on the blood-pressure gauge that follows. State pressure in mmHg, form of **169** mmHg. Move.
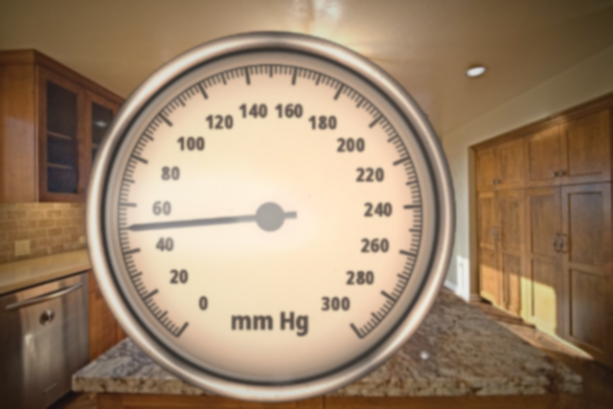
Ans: **50** mmHg
